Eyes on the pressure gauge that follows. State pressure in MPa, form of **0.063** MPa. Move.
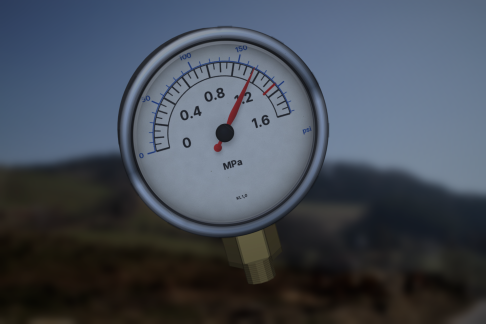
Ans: **1.15** MPa
